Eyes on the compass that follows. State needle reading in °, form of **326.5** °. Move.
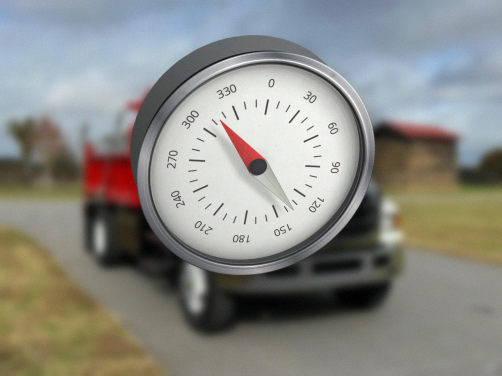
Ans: **315** °
